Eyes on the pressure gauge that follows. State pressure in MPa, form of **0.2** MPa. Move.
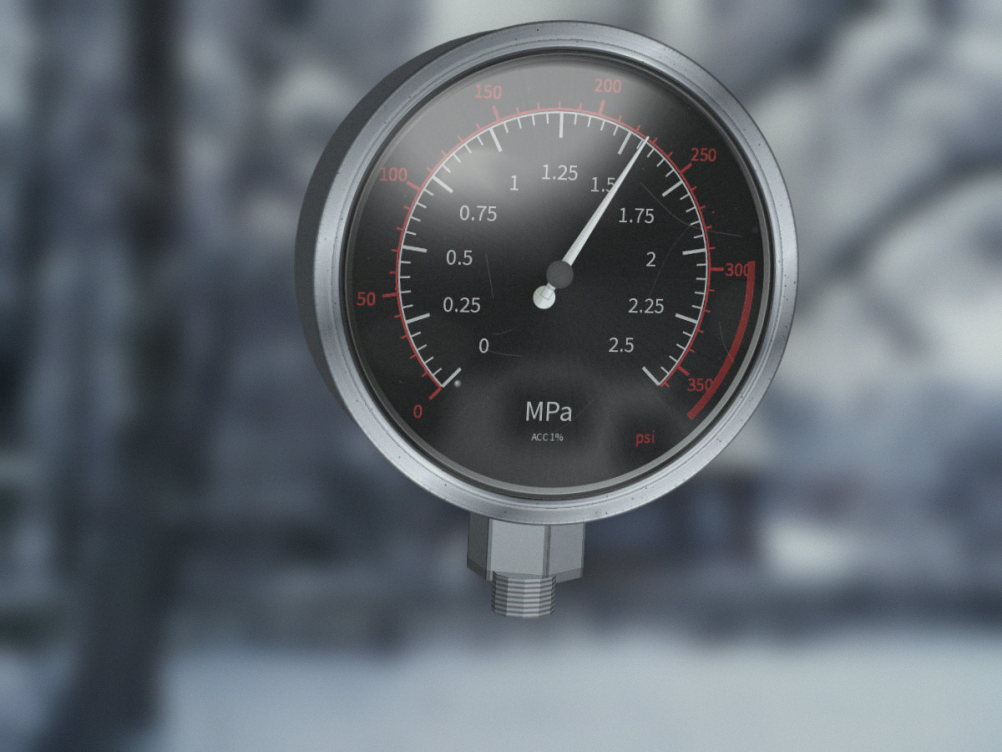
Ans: **1.55** MPa
